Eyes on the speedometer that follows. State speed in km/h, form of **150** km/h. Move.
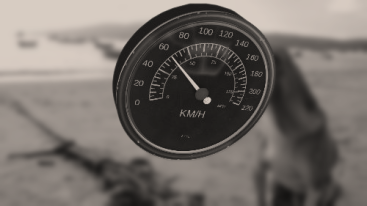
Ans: **60** km/h
